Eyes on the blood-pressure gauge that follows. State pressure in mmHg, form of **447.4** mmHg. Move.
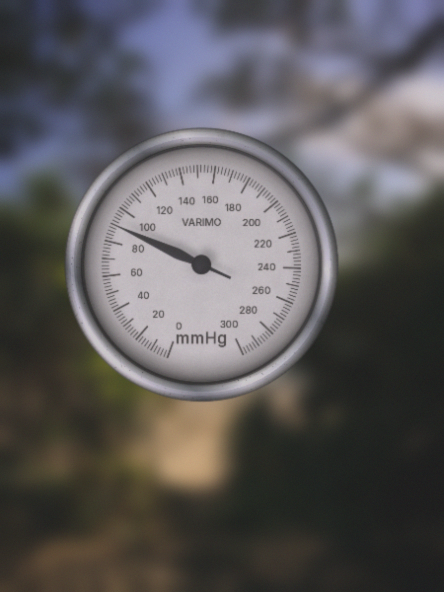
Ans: **90** mmHg
